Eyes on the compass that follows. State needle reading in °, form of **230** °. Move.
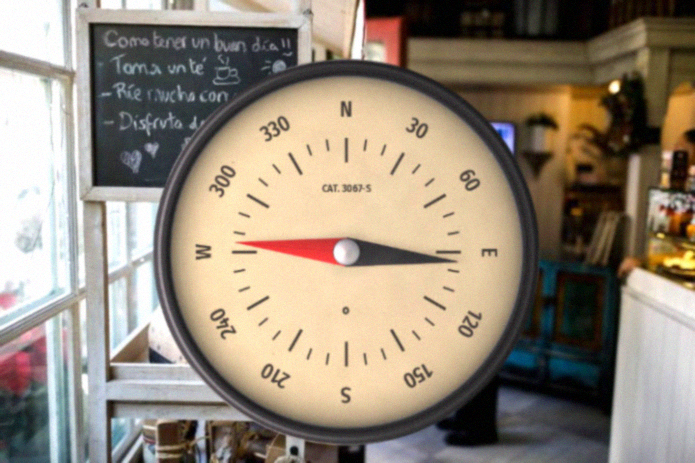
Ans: **275** °
